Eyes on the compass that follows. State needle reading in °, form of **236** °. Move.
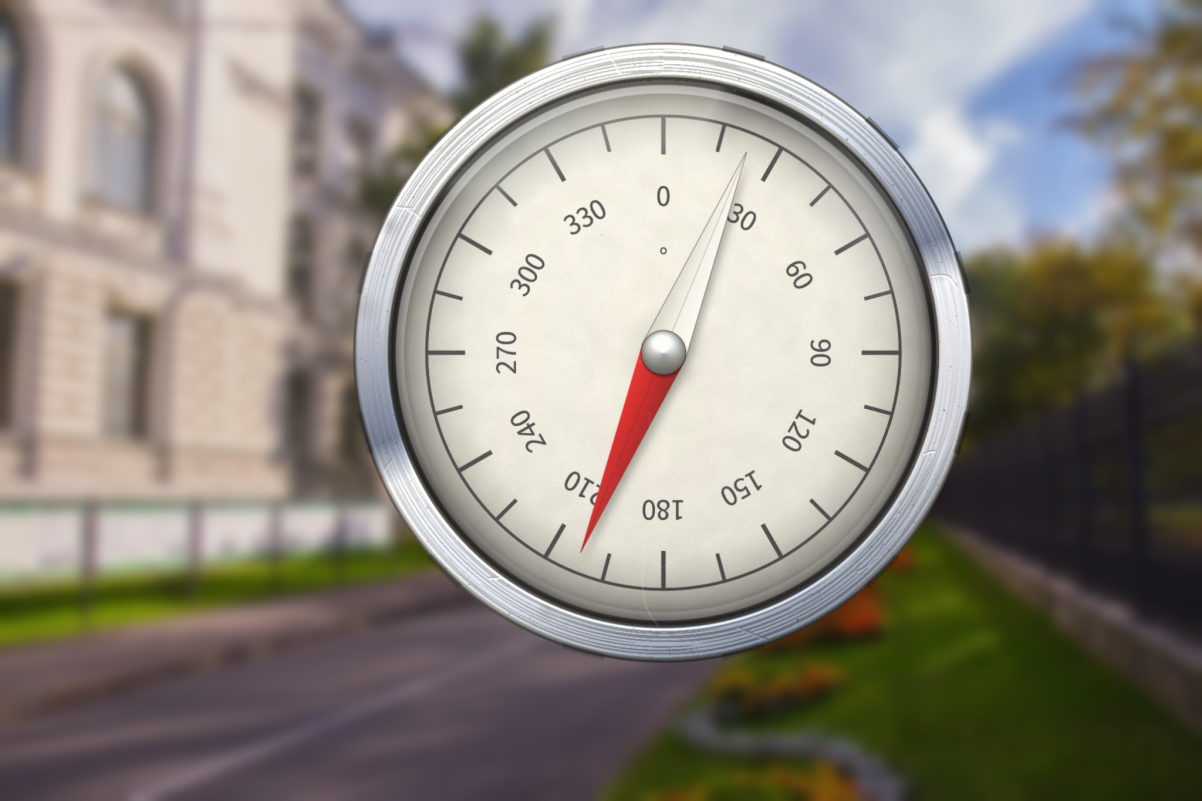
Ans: **202.5** °
